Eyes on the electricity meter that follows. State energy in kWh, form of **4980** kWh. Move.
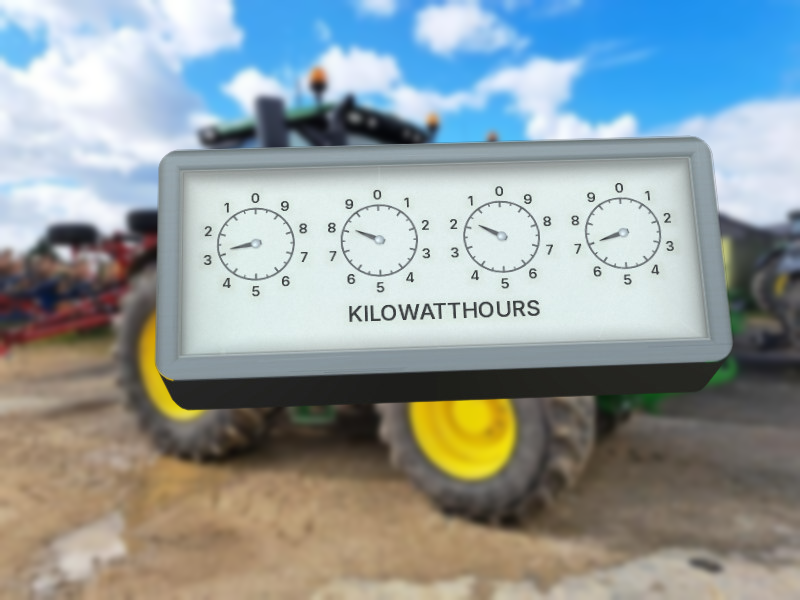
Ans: **2817** kWh
